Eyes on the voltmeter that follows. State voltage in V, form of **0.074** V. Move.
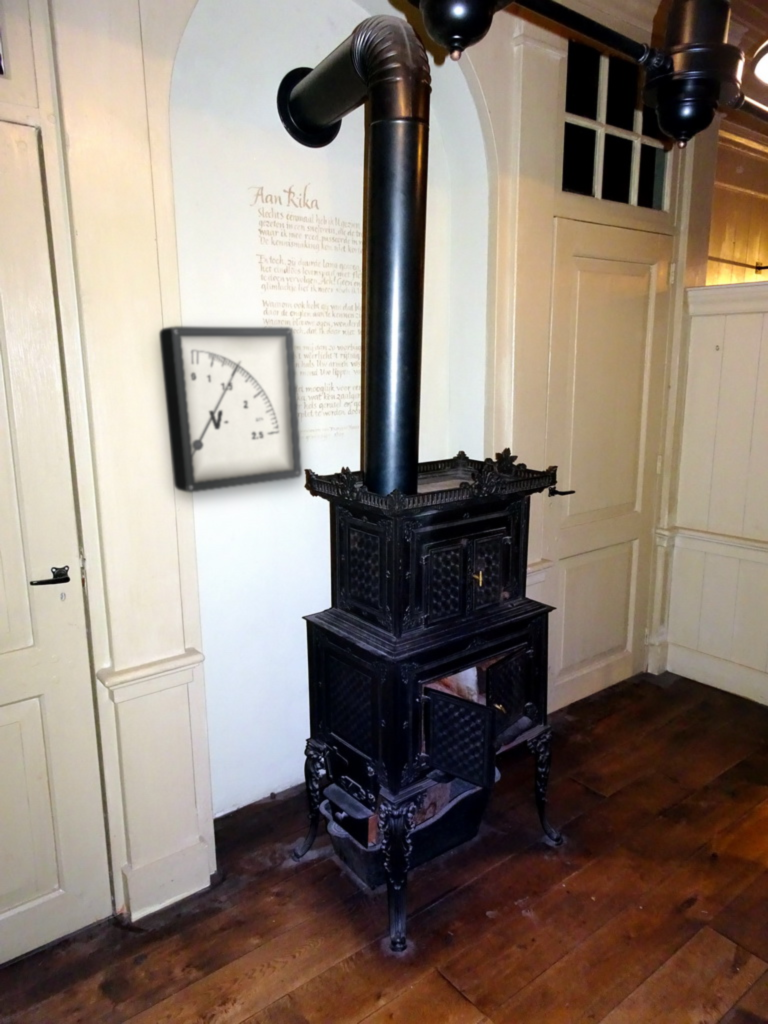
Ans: **1.5** V
